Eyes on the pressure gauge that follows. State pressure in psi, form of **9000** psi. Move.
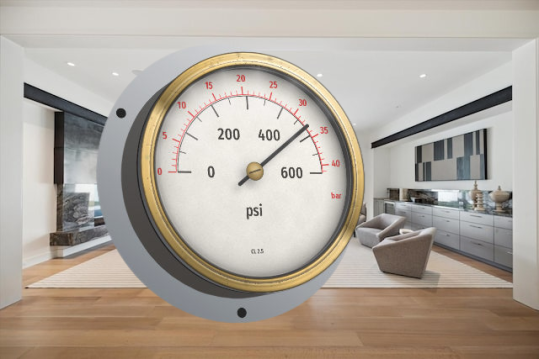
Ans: **475** psi
